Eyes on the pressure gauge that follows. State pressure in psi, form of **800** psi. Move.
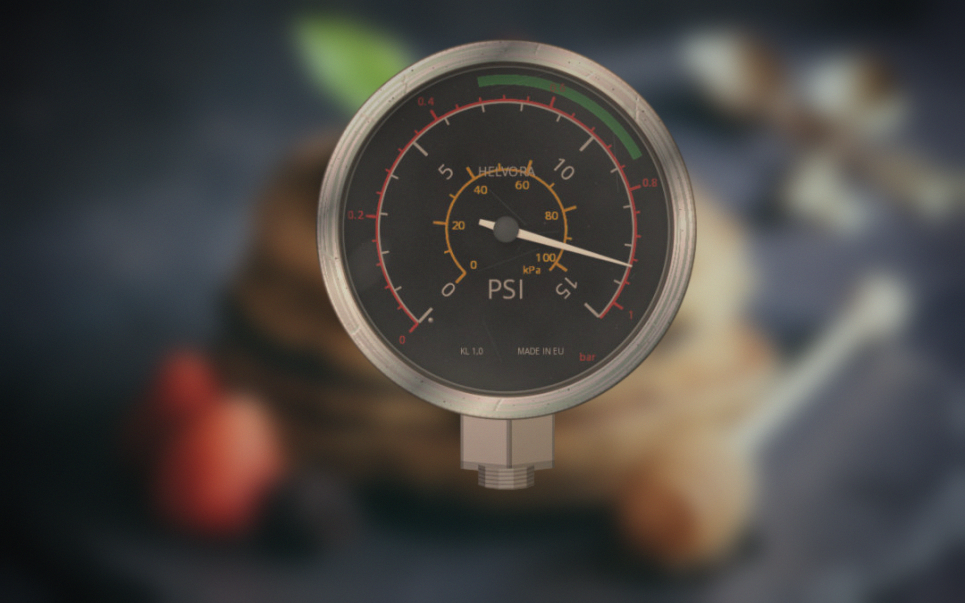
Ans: **13.5** psi
